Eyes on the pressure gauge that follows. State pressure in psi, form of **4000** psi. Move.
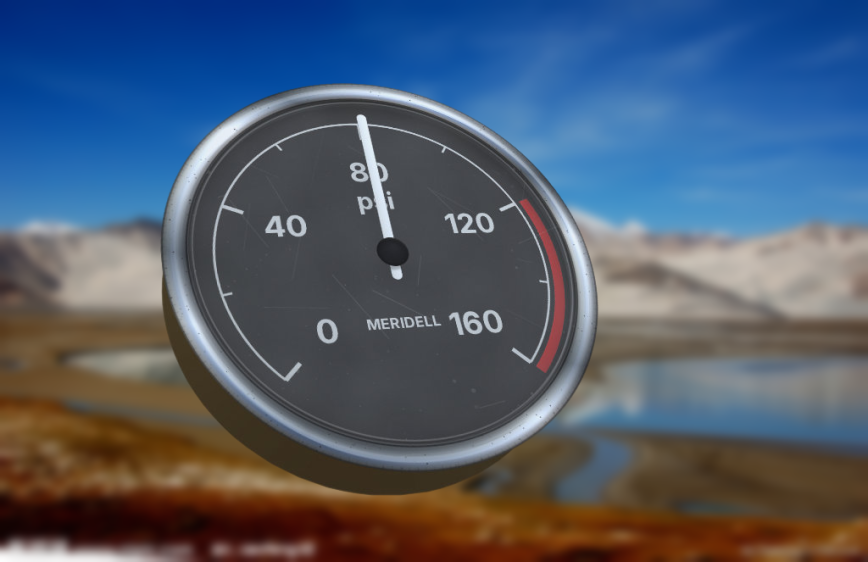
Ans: **80** psi
